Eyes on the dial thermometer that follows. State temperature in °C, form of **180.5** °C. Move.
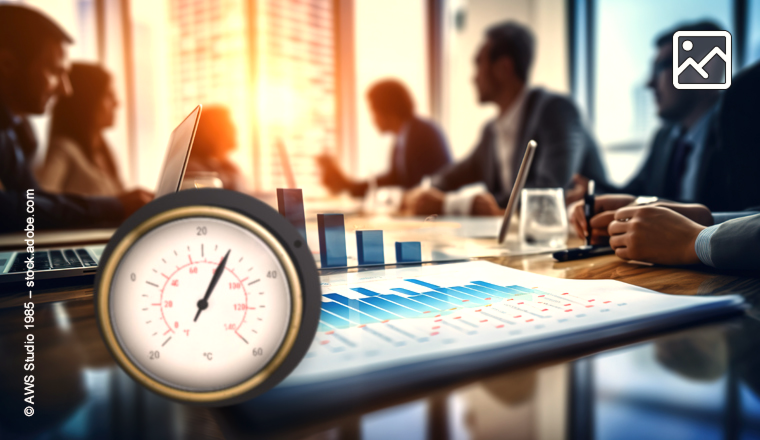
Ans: **28** °C
